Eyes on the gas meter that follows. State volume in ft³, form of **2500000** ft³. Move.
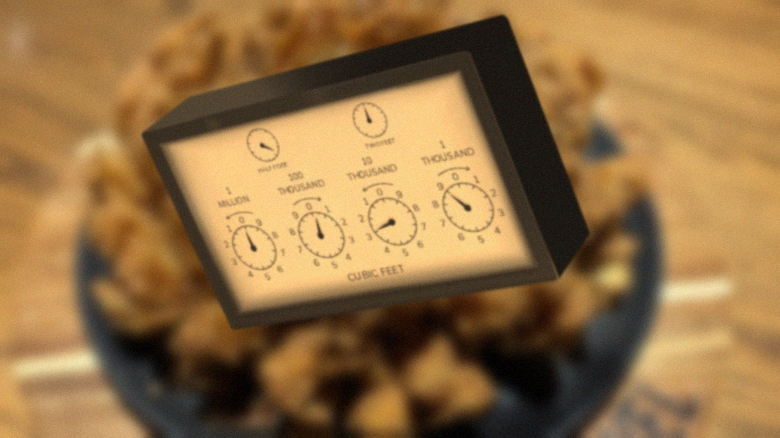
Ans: **2900** ft³
